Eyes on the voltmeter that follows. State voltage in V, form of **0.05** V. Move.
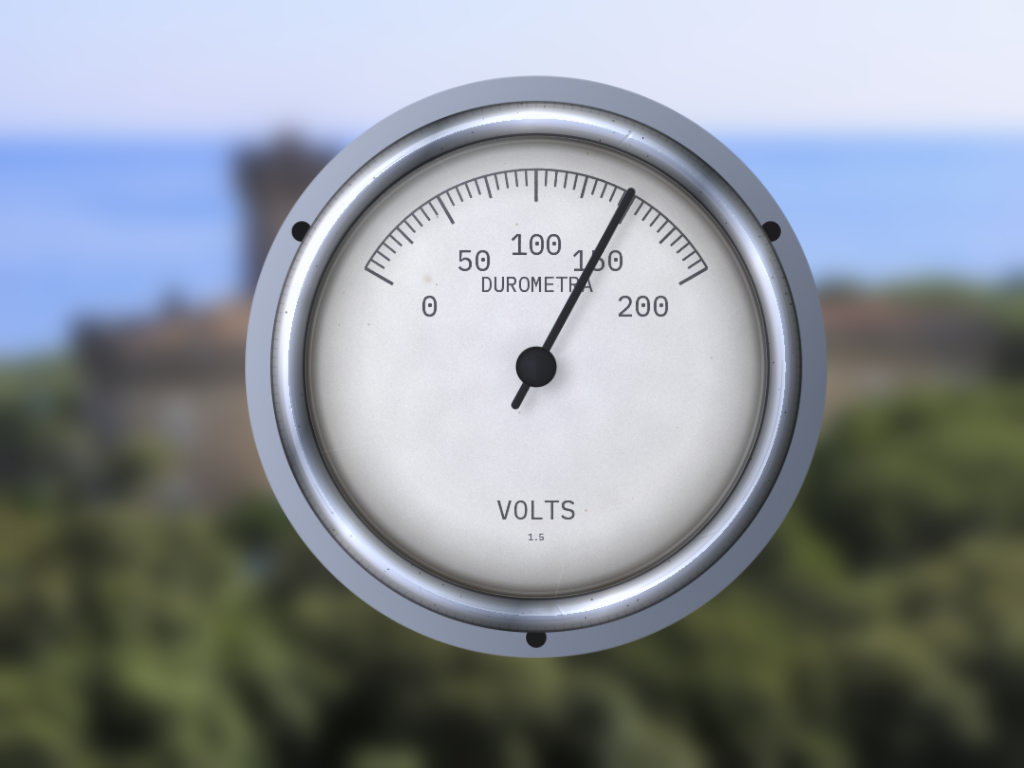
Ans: **147.5** V
